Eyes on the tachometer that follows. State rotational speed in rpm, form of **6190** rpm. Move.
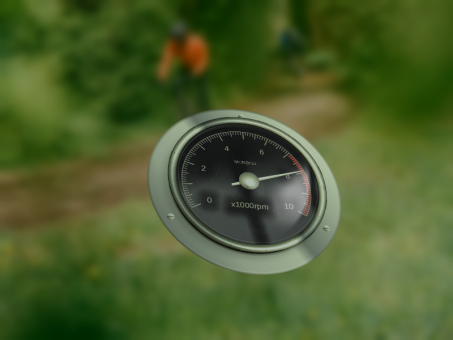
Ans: **8000** rpm
